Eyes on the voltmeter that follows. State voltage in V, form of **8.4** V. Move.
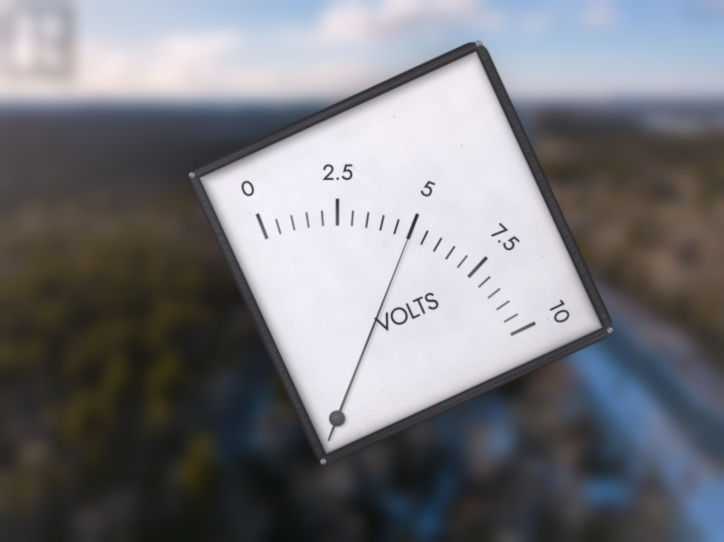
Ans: **5** V
